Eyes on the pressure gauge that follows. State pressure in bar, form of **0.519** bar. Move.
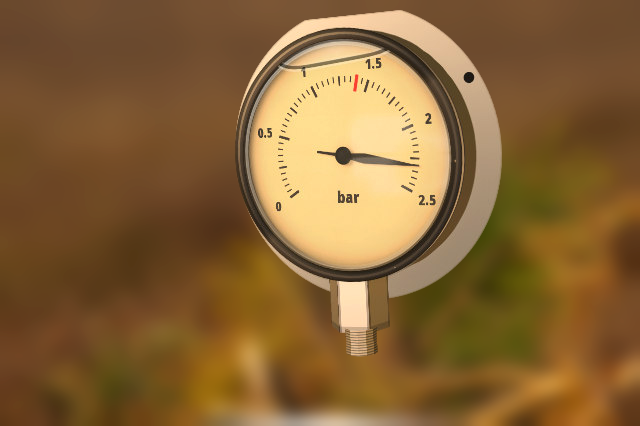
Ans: **2.3** bar
